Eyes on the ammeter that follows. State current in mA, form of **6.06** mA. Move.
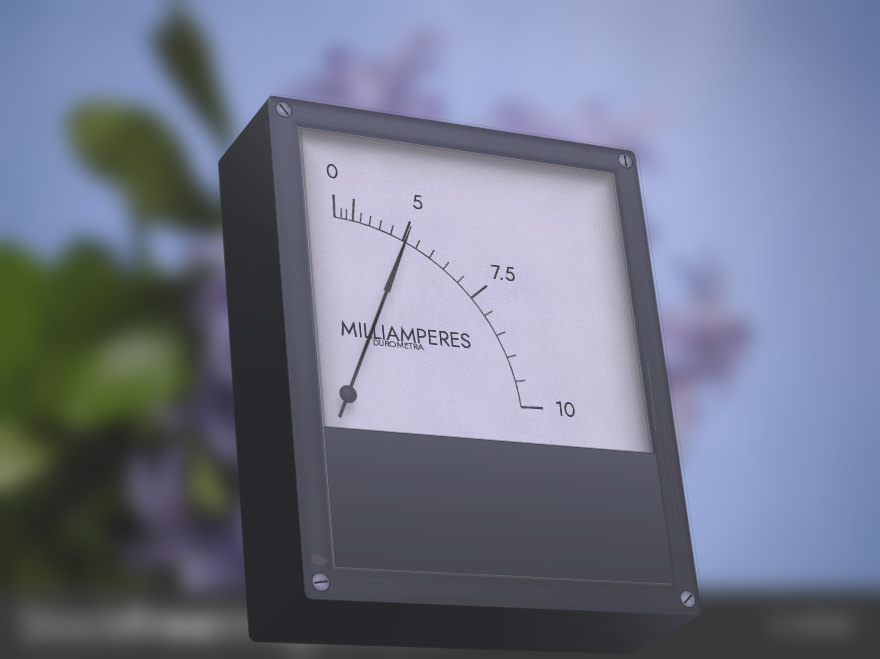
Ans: **5** mA
